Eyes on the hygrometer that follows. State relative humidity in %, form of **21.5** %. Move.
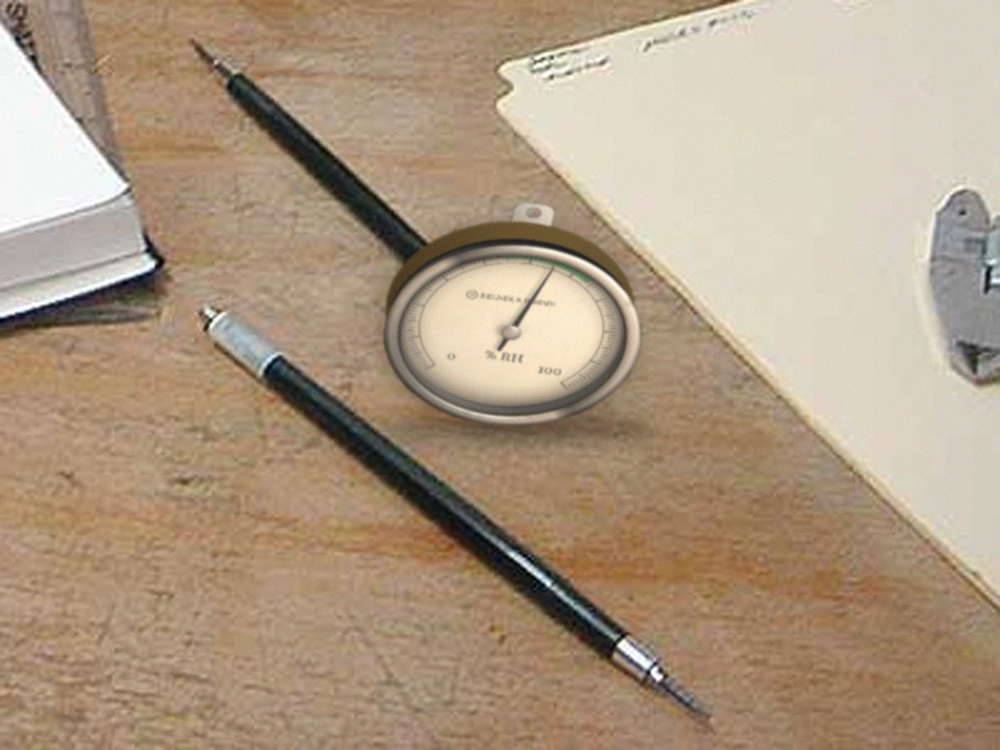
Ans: **55** %
